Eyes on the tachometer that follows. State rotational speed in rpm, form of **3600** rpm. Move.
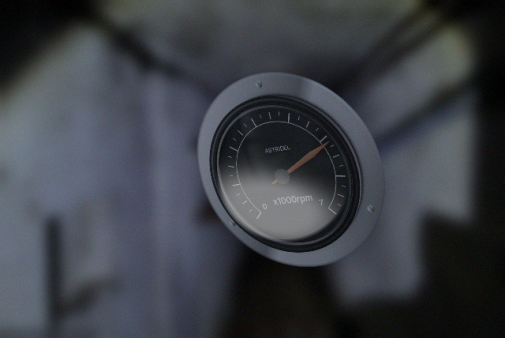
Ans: **5125** rpm
